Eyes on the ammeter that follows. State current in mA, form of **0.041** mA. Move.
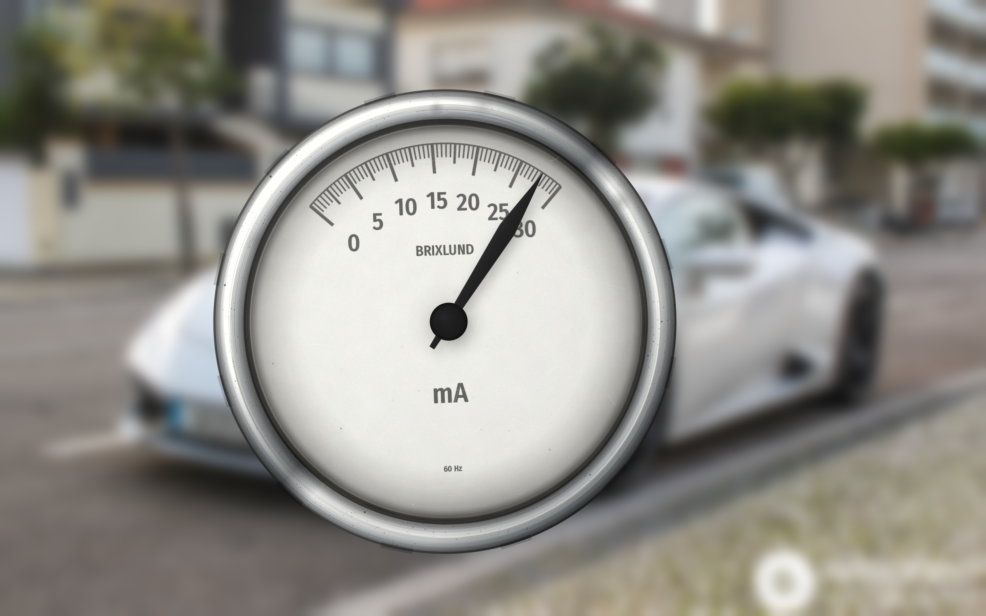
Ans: **27.5** mA
